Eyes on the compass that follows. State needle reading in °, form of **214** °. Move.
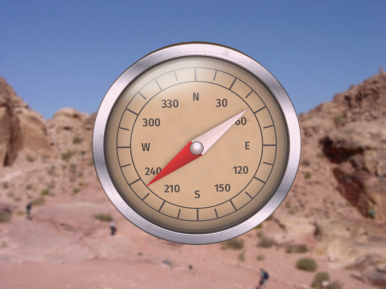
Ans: **232.5** °
